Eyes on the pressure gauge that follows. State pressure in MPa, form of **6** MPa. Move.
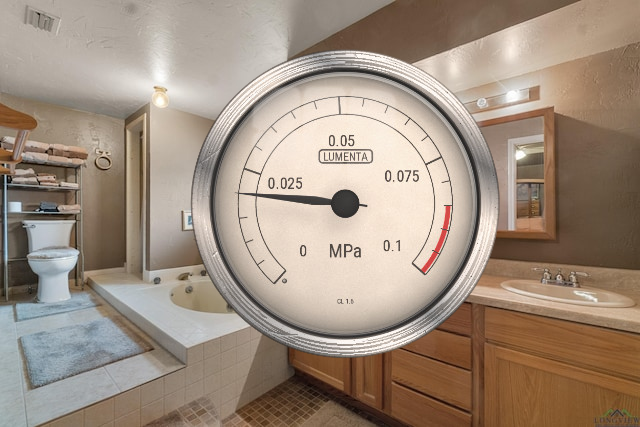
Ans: **0.02** MPa
